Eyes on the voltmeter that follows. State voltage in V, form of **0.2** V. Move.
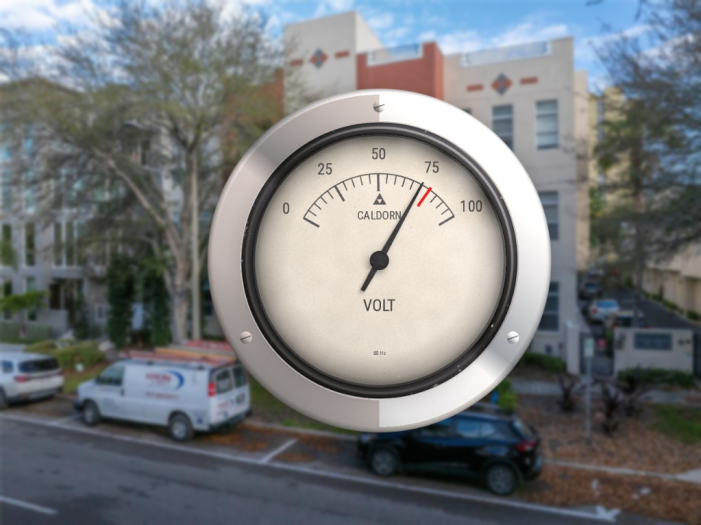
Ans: **75** V
